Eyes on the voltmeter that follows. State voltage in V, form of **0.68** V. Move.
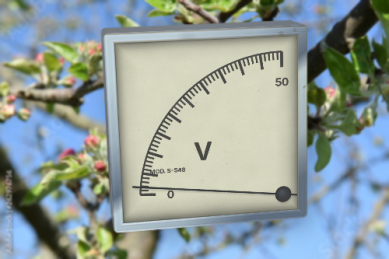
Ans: **2** V
